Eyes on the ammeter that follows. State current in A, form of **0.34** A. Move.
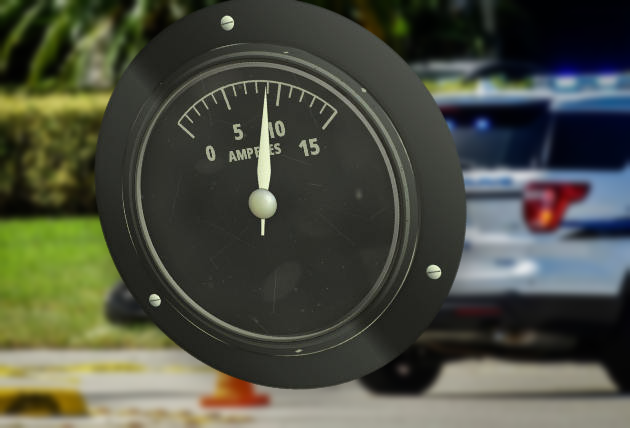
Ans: **9** A
